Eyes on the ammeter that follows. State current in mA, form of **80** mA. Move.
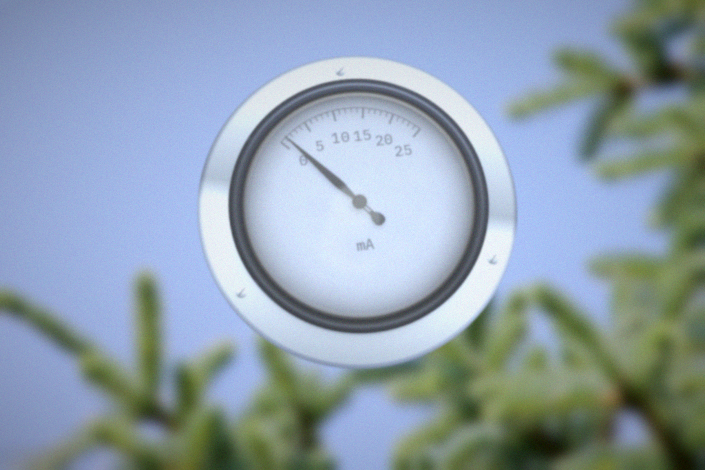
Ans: **1** mA
